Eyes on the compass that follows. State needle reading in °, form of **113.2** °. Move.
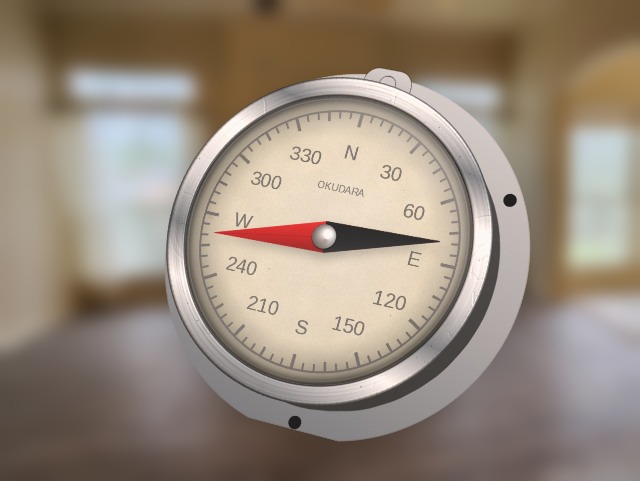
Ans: **260** °
